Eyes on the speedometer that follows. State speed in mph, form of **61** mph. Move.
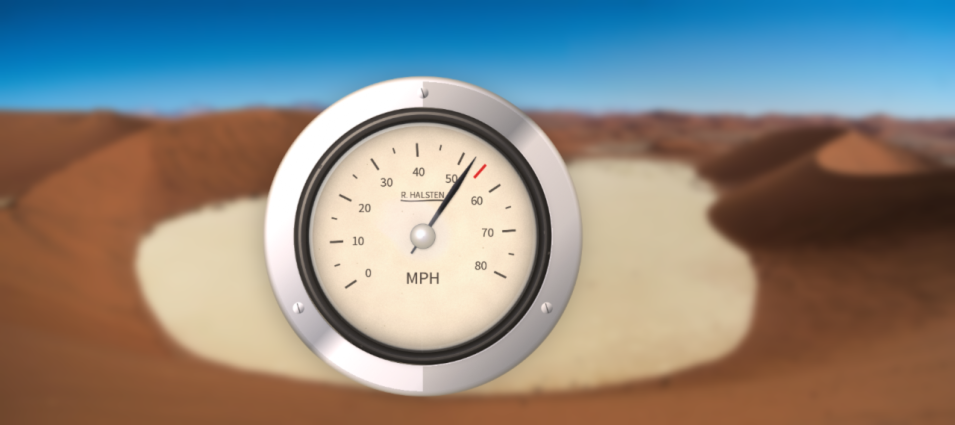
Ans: **52.5** mph
